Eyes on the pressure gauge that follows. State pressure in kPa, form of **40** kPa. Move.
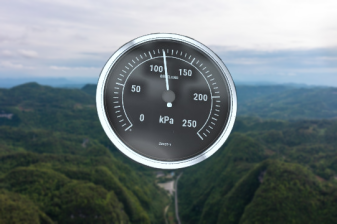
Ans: **115** kPa
